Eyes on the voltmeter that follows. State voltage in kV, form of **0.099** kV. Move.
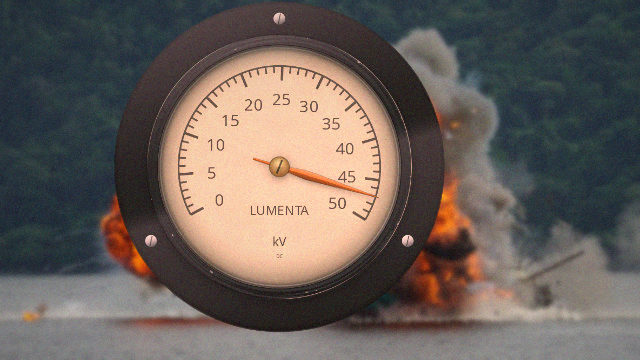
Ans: **47** kV
